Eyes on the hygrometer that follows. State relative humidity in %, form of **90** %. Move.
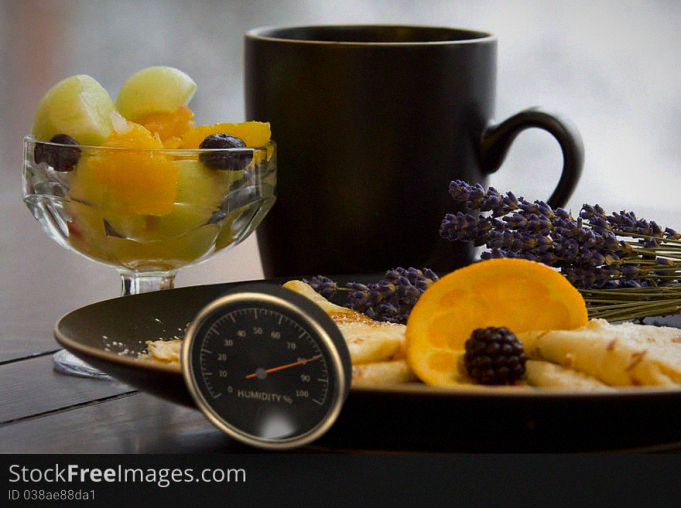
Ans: **80** %
